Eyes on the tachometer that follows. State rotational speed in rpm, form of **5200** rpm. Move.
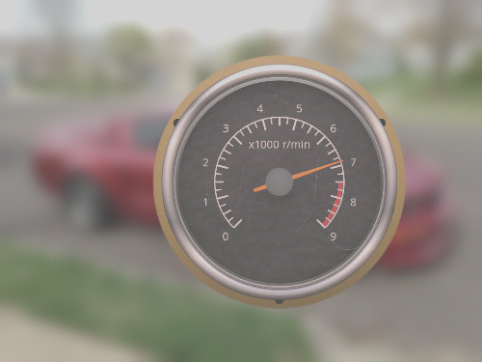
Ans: **6875** rpm
